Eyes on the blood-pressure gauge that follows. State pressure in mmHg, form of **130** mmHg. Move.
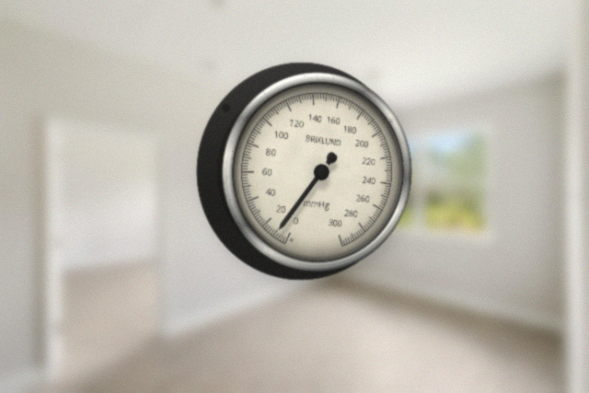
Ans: **10** mmHg
